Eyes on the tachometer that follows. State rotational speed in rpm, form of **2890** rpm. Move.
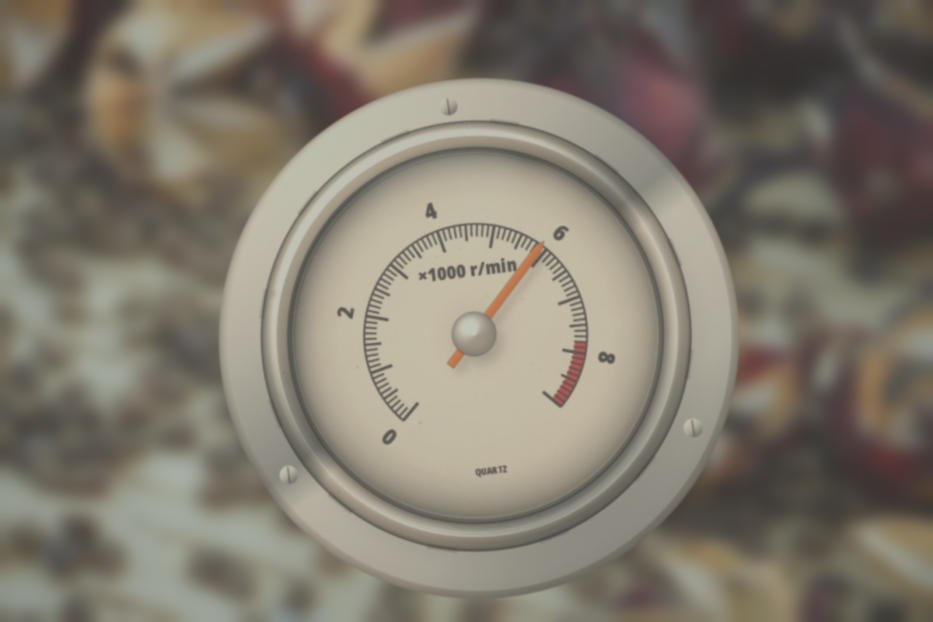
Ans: **5900** rpm
